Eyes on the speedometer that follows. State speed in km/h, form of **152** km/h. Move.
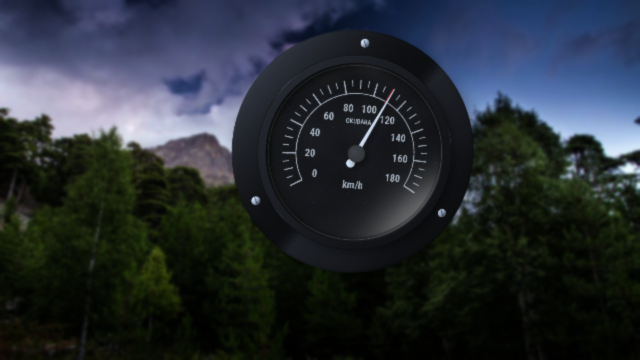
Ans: **110** km/h
